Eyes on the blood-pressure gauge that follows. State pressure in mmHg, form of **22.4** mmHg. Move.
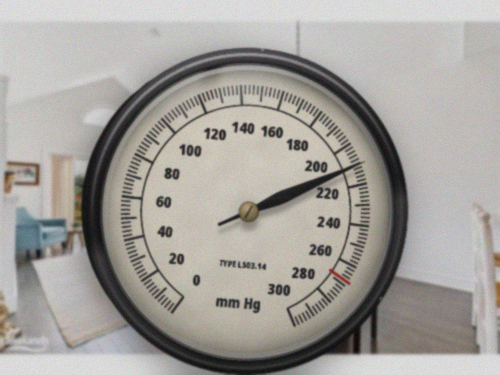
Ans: **210** mmHg
